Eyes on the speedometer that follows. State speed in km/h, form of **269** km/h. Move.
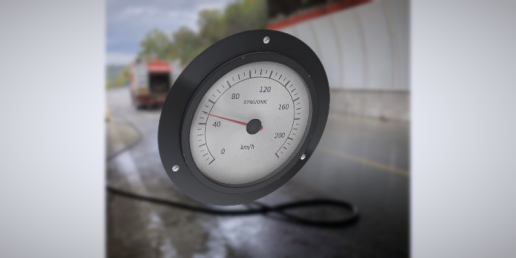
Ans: **50** km/h
